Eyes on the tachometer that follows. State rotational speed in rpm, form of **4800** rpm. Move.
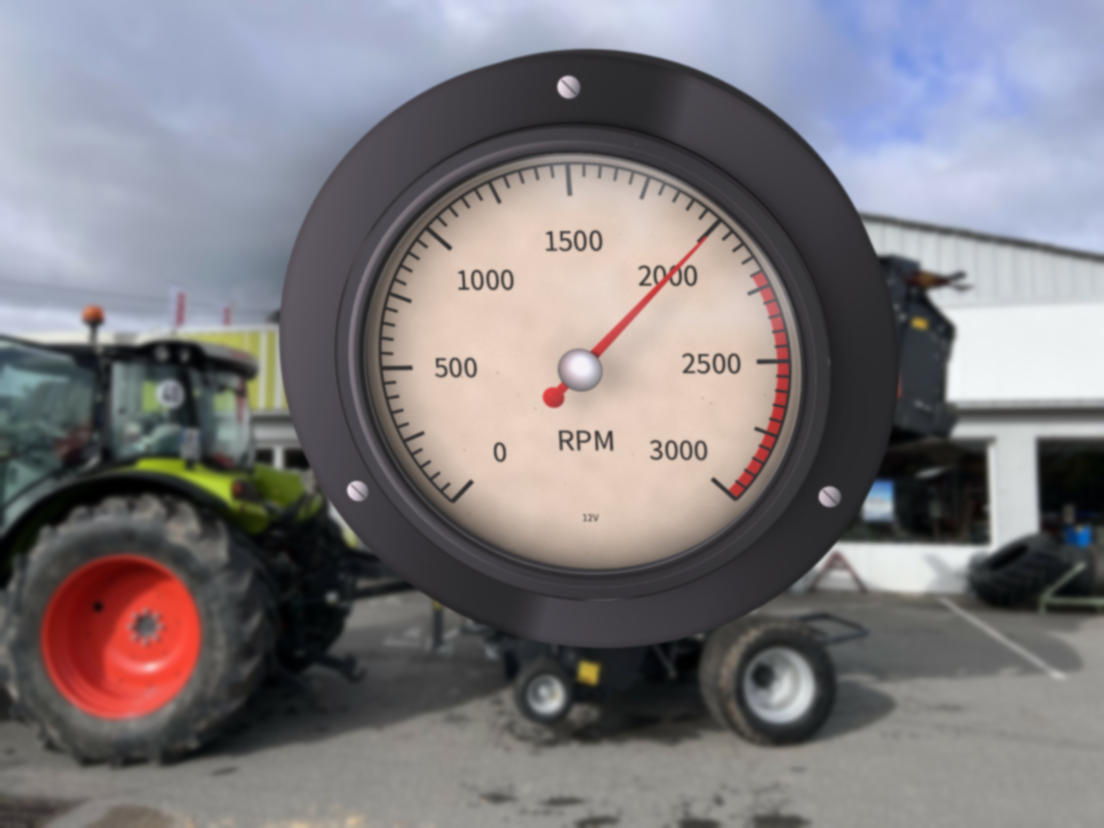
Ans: **2000** rpm
